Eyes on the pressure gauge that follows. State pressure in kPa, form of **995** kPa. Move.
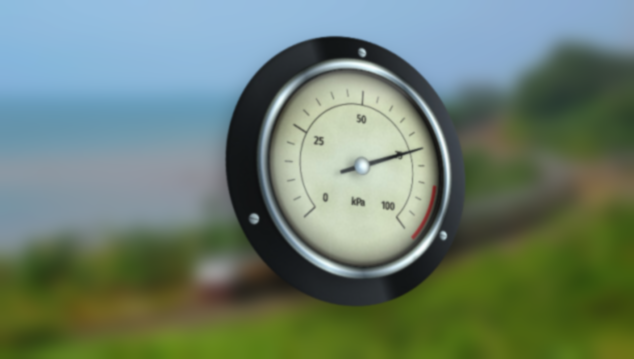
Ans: **75** kPa
